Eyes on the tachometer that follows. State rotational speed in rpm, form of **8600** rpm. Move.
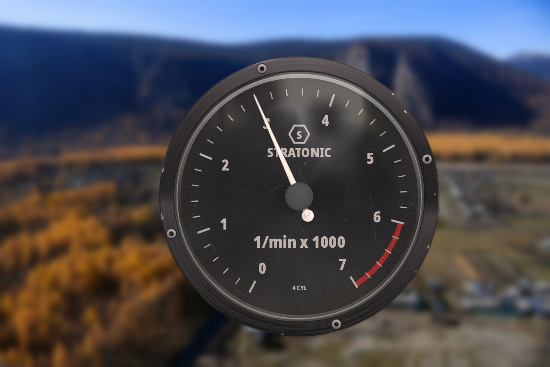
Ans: **3000** rpm
